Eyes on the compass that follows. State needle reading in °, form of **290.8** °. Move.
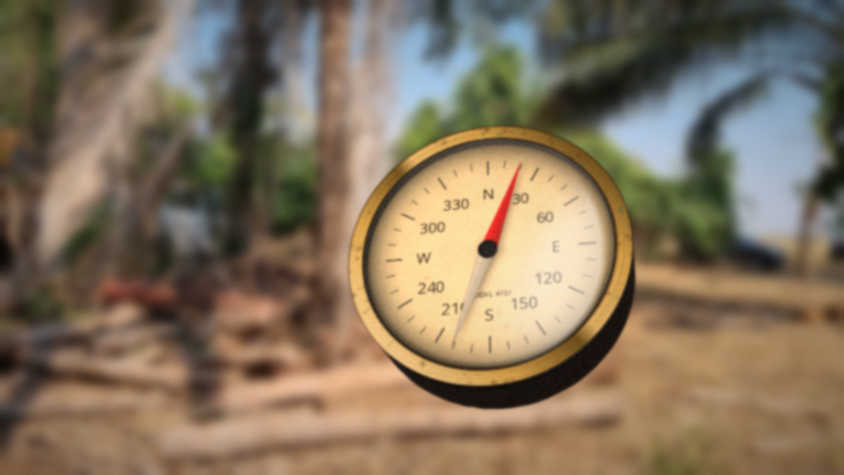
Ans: **20** °
